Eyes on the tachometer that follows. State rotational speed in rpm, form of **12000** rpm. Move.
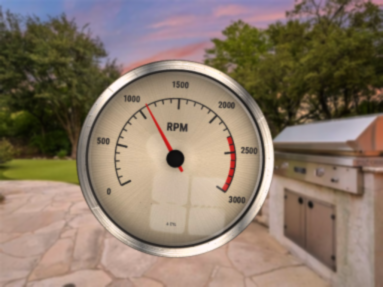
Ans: **1100** rpm
